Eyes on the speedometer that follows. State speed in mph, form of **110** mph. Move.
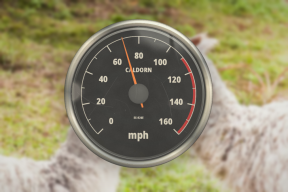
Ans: **70** mph
